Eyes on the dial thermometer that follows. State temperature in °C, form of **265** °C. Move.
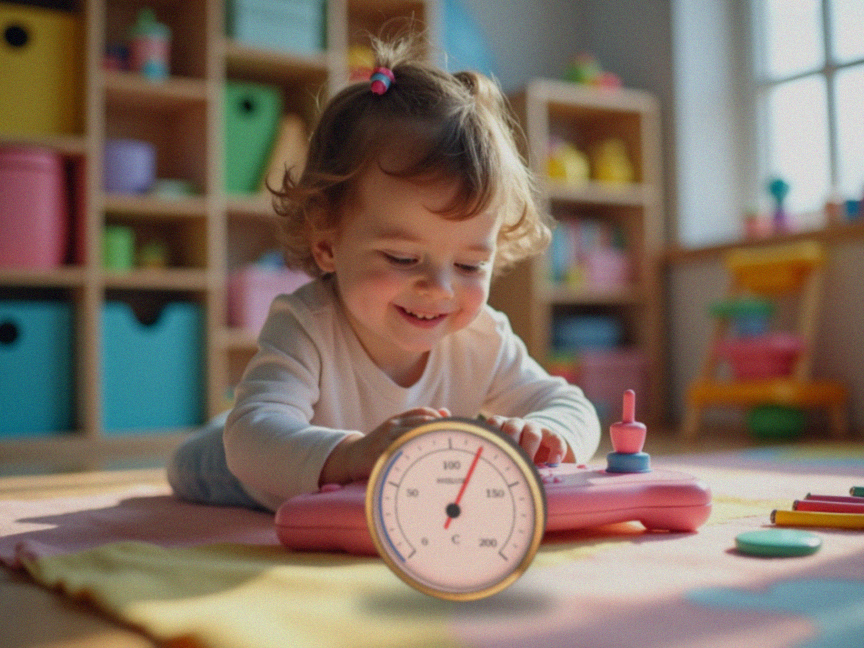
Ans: **120** °C
